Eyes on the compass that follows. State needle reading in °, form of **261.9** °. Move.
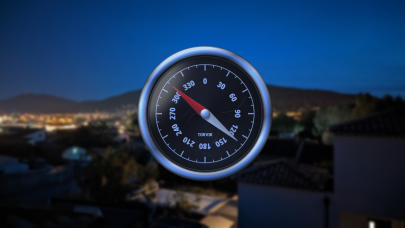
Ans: **310** °
